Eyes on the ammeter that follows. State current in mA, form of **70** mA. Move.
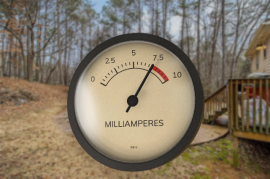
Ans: **7.5** mA
